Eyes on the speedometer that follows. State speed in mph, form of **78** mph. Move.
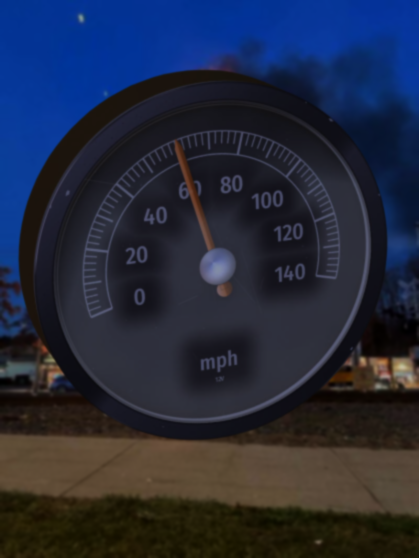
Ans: **60** mph
